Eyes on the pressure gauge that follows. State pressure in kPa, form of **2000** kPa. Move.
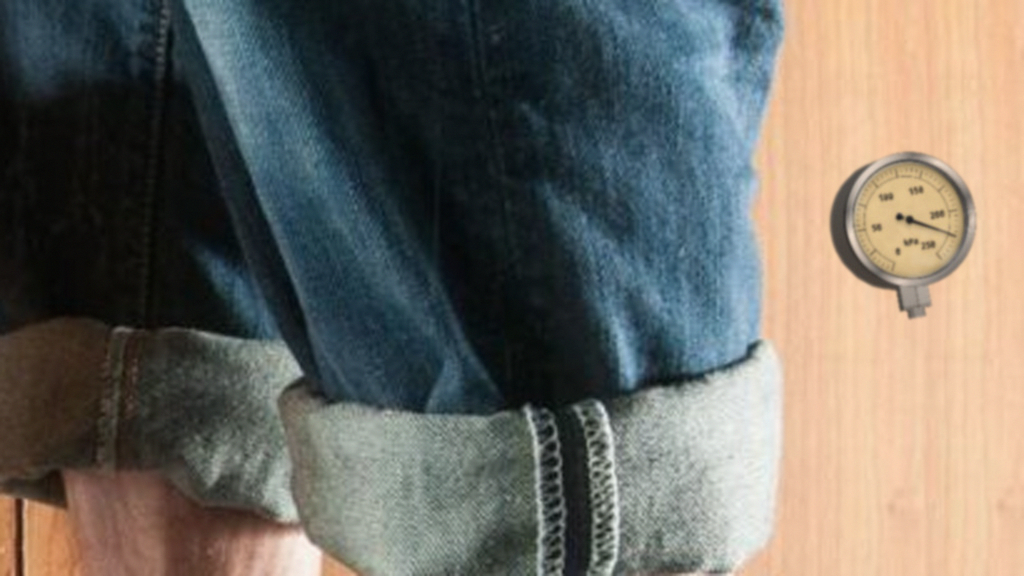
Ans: **225** kPa
